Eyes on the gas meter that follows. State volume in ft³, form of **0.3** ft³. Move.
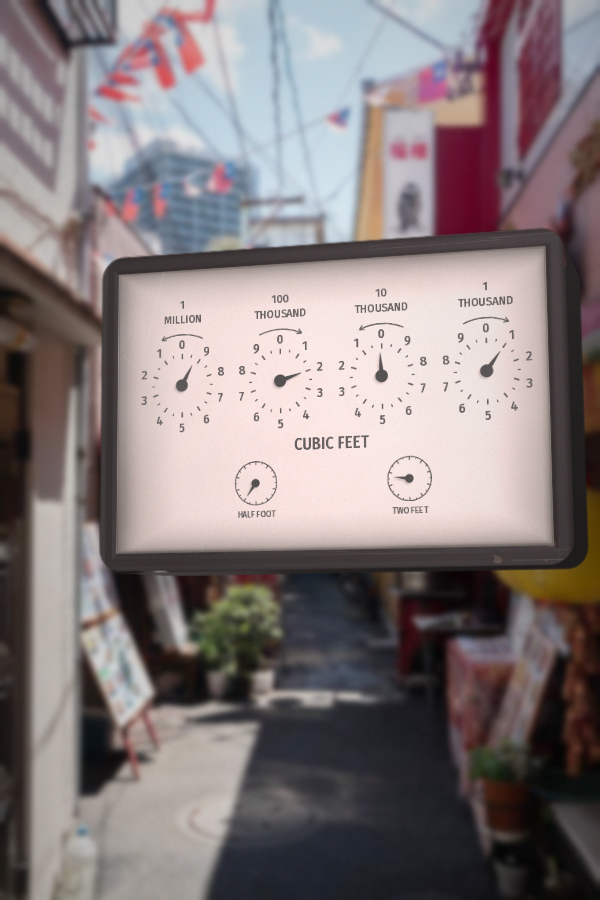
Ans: **920100** ft³
